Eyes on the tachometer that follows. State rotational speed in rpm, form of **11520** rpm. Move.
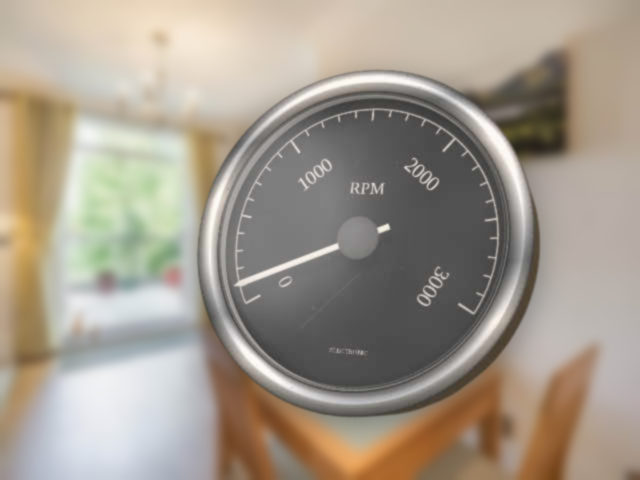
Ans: **100** rpm
